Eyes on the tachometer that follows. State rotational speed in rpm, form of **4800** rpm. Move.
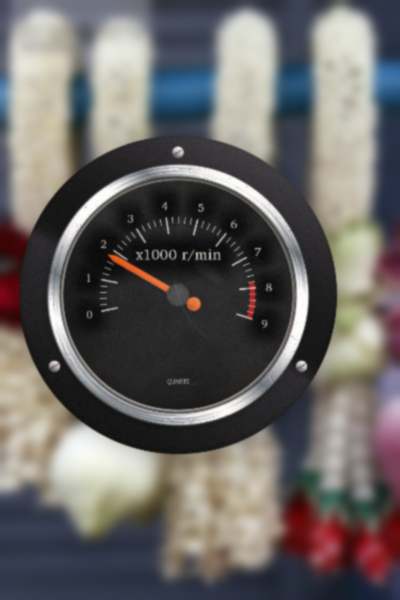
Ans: **1800** rpm
